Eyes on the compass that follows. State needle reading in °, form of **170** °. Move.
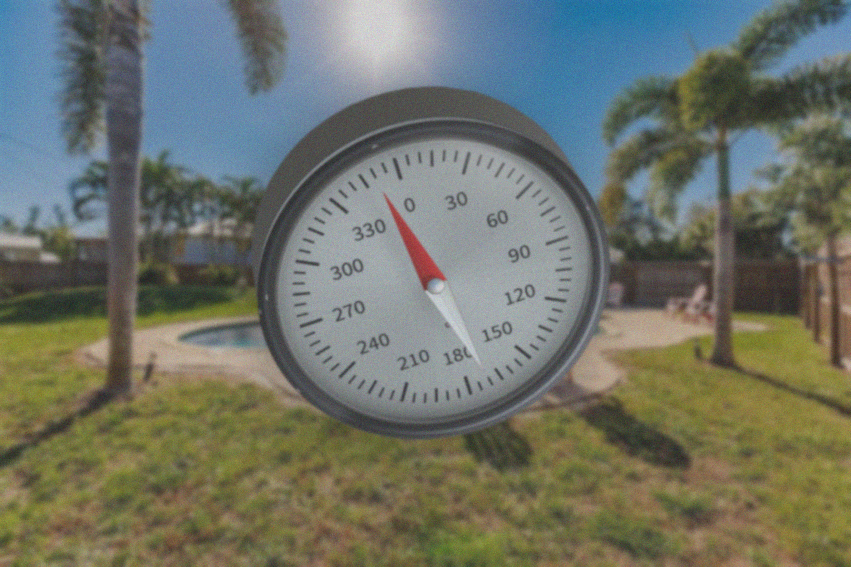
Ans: **350** °
